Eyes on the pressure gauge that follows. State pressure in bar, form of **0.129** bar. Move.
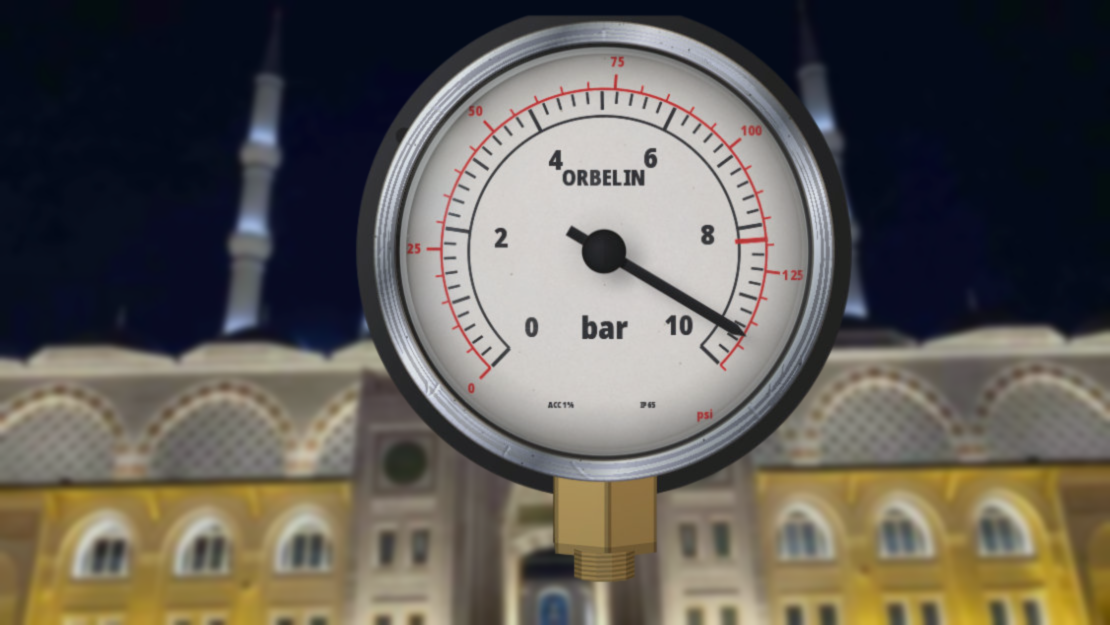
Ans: **9.5** bar
